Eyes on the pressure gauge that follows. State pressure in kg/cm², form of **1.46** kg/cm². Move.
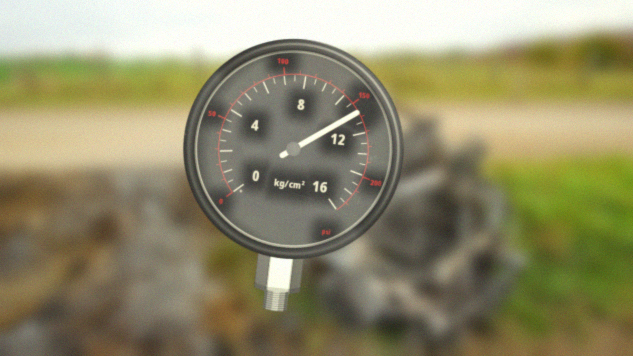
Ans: **11** kg/cm²
